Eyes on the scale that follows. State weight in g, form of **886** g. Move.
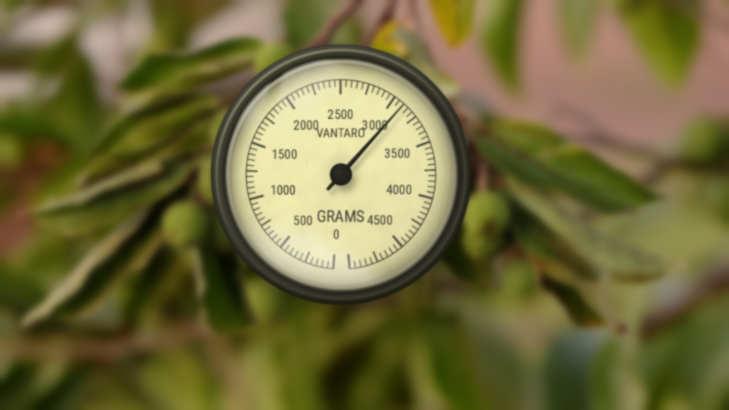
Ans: **3100** g
